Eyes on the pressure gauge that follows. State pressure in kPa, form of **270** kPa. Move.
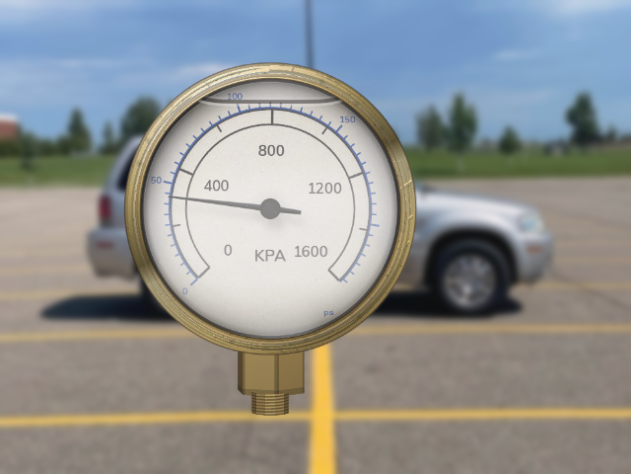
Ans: **300** kPa
